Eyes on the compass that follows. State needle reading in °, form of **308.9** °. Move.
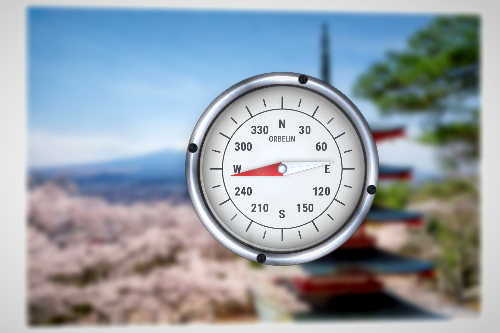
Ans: **262.5** °
